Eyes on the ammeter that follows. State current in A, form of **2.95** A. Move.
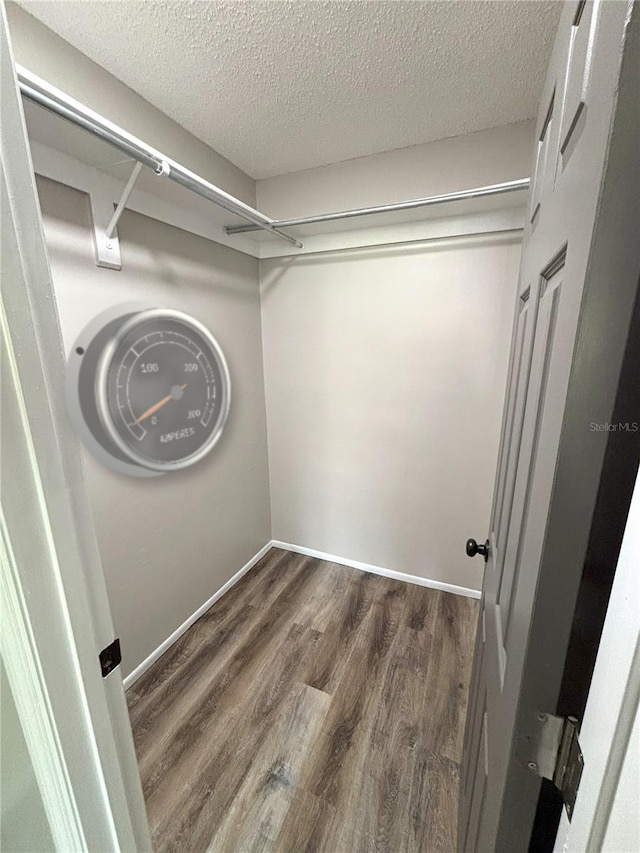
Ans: **20** A
